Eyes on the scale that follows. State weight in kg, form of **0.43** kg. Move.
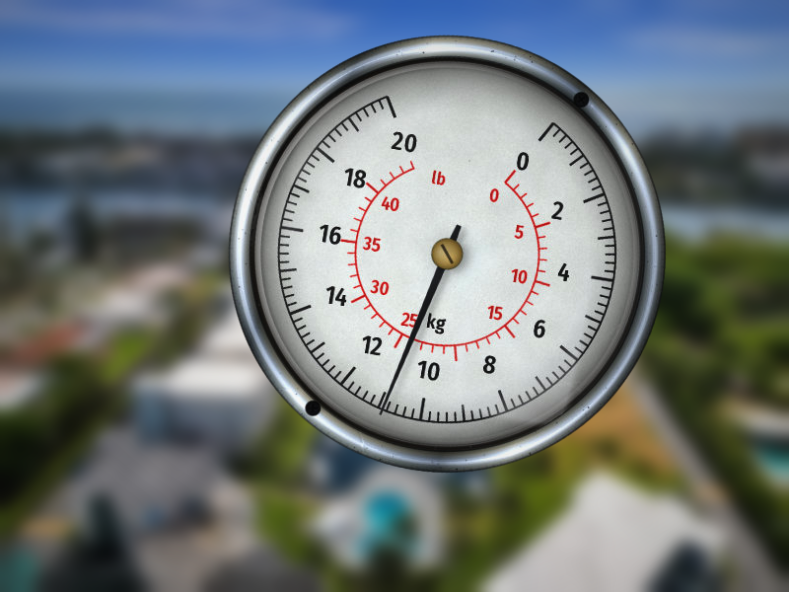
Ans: **10.9** kg
